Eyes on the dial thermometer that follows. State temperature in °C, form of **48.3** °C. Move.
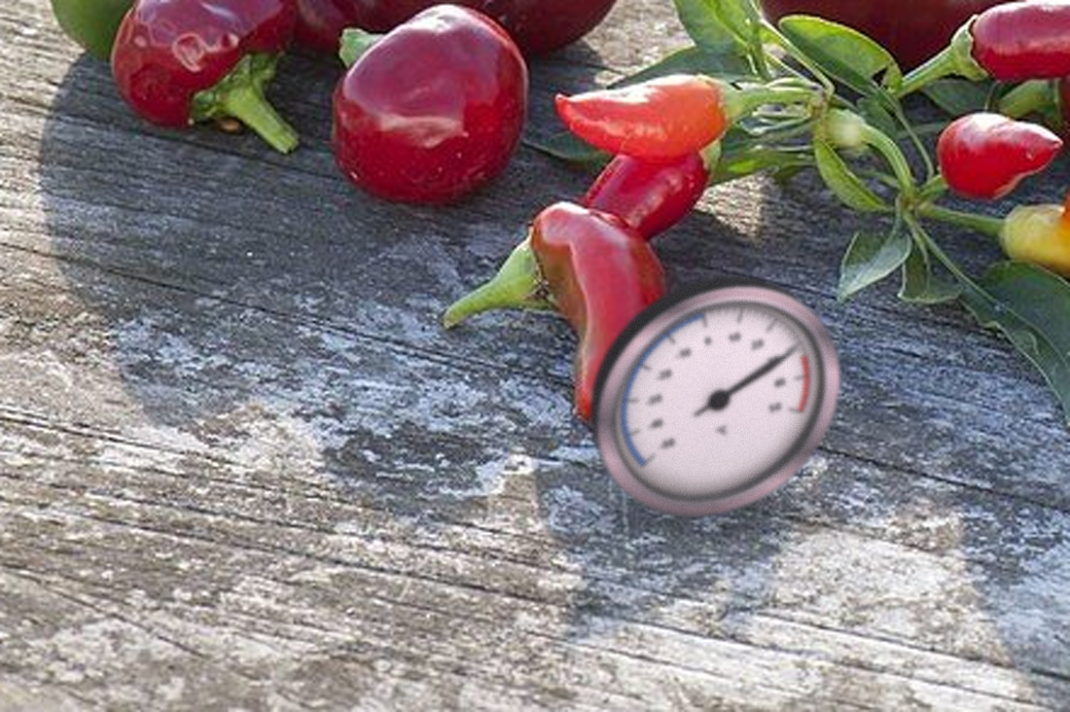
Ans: **30** °C
